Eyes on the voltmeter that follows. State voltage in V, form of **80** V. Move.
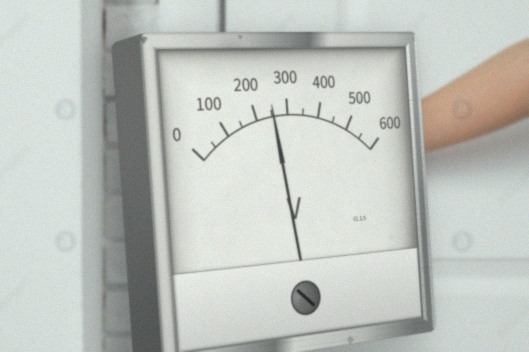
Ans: **250** V
